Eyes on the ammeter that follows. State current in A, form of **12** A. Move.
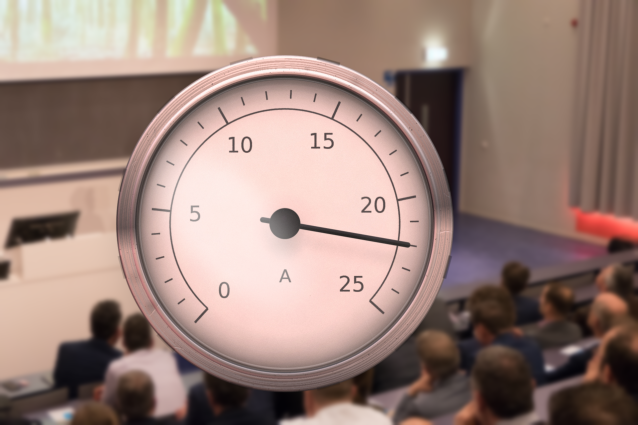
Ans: **22** A
